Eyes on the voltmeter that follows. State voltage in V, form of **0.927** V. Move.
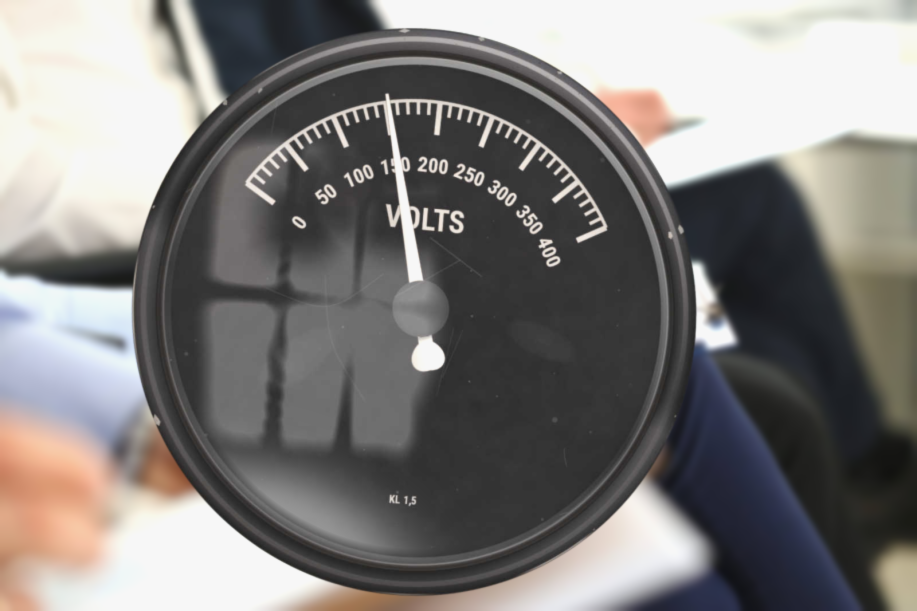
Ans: **150** V
